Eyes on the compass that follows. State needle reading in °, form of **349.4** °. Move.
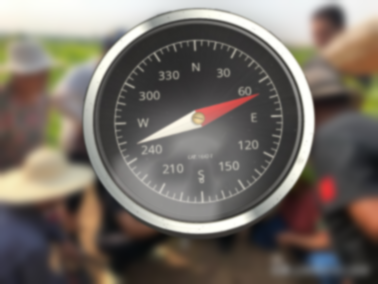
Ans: **70** °
